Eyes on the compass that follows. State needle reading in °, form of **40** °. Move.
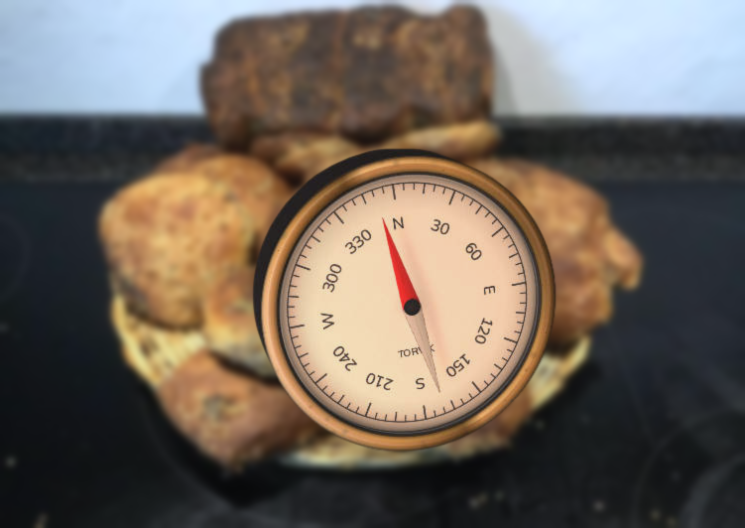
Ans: **350** °
